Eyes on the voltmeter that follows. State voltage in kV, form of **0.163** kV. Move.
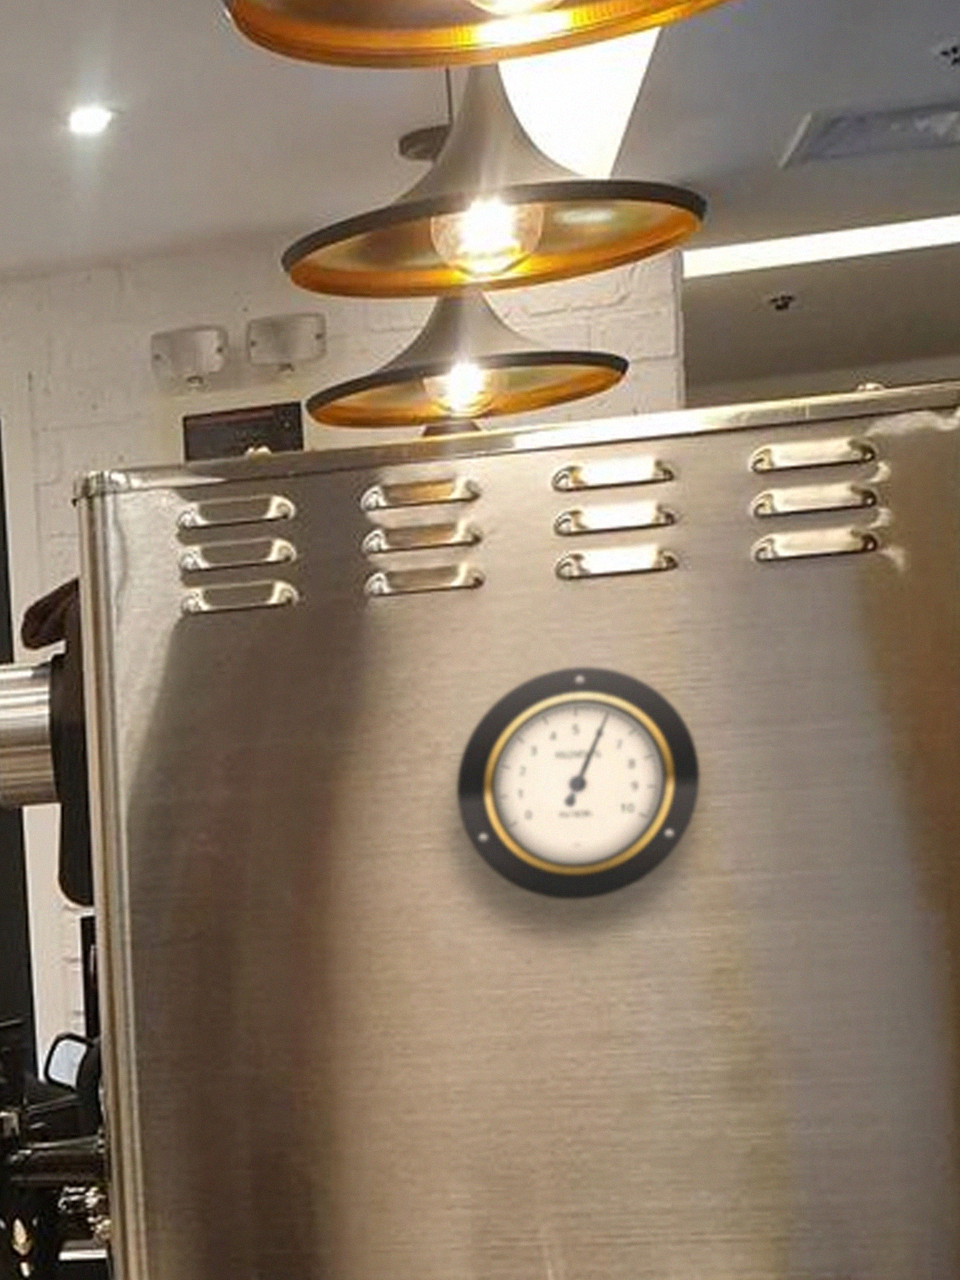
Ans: **6** kV
